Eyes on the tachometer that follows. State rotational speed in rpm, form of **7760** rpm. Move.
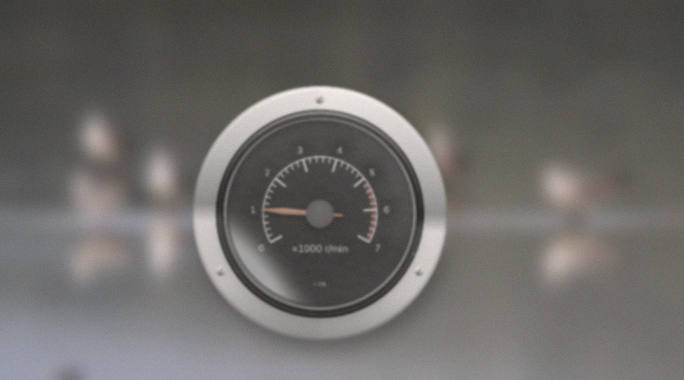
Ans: **1000** rpm
